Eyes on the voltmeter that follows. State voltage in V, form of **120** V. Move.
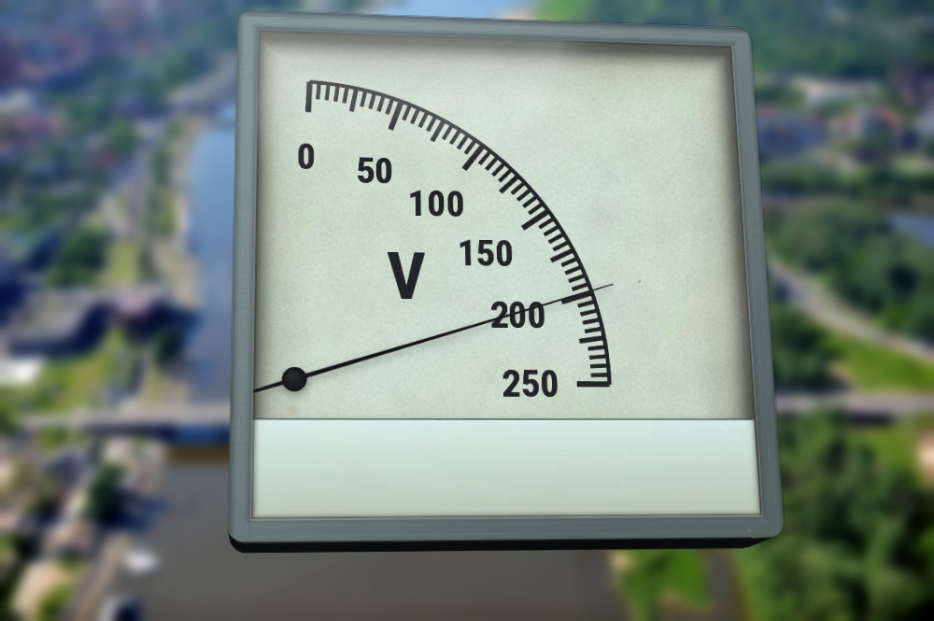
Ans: **200** V
